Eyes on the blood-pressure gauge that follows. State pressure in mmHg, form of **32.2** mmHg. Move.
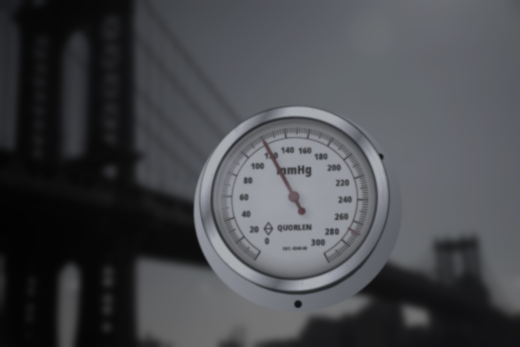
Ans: **120** mmHg
